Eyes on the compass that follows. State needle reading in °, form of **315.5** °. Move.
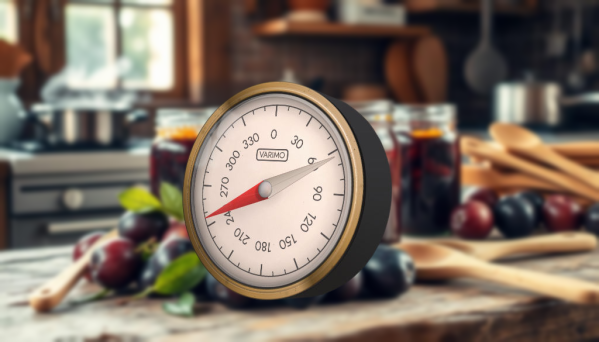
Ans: **245** °
